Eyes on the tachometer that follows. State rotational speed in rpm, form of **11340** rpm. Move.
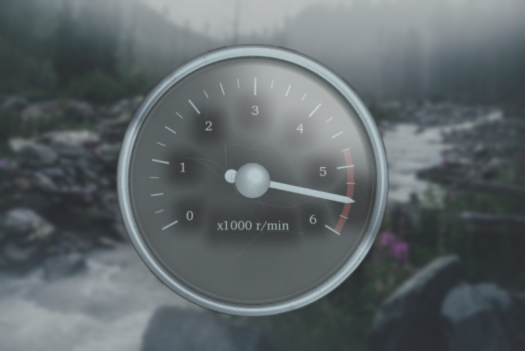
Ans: **5500** rpm
